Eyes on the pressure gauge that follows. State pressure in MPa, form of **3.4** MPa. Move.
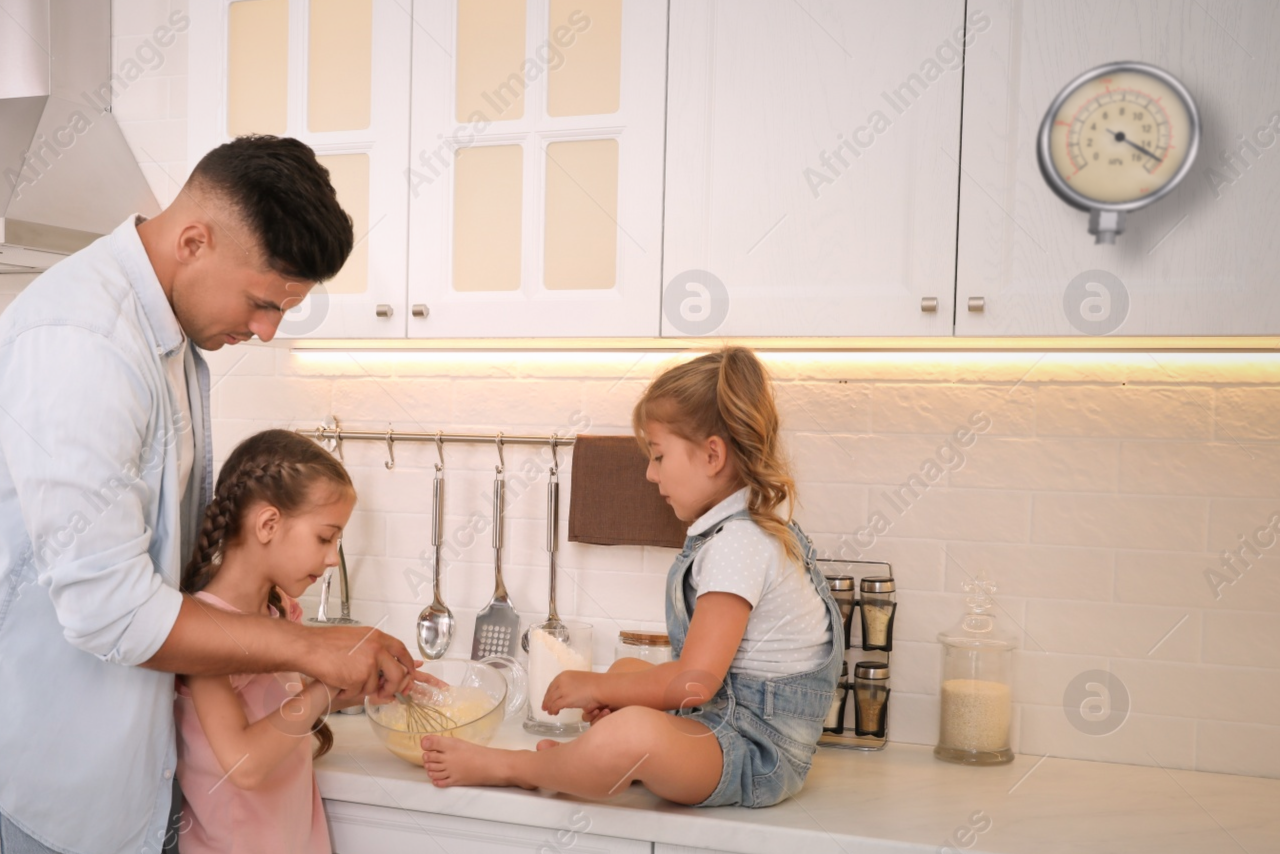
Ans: **15** MPa
